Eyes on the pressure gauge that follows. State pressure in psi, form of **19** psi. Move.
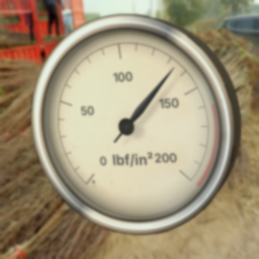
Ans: **135** psi
